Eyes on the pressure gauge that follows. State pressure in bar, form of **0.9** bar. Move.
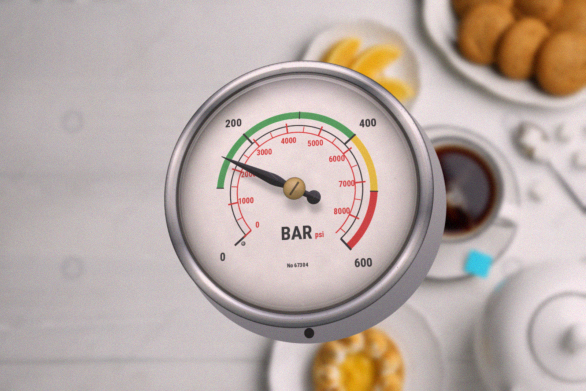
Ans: **150** bar
